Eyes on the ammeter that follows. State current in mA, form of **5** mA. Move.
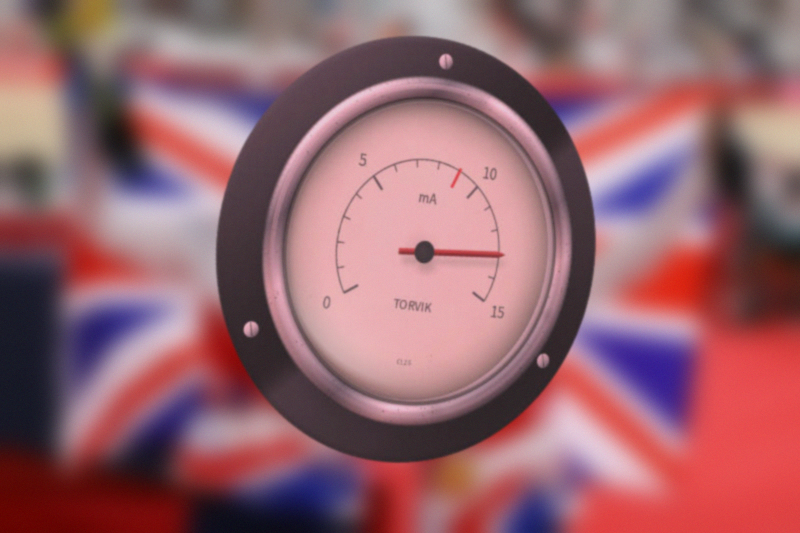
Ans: **13** mA
